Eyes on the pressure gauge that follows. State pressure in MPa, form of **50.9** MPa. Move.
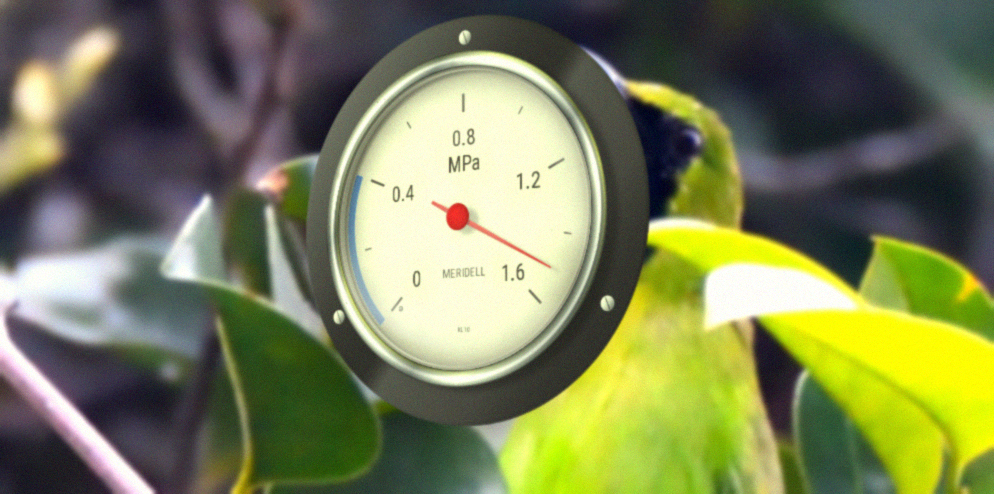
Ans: **1.5** MPa
